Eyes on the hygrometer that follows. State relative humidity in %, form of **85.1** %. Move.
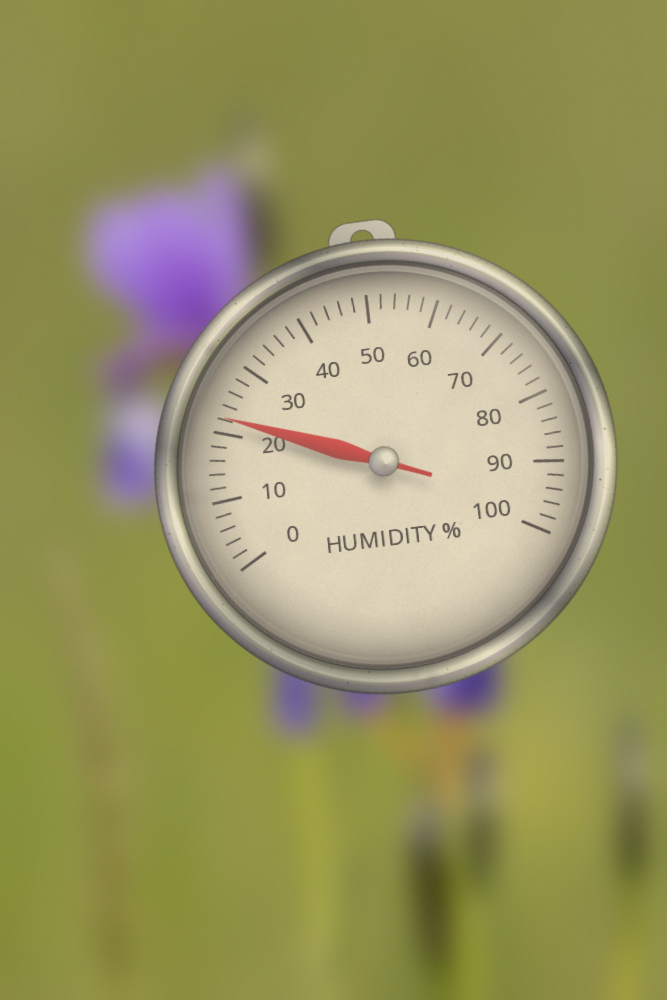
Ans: **22** %
